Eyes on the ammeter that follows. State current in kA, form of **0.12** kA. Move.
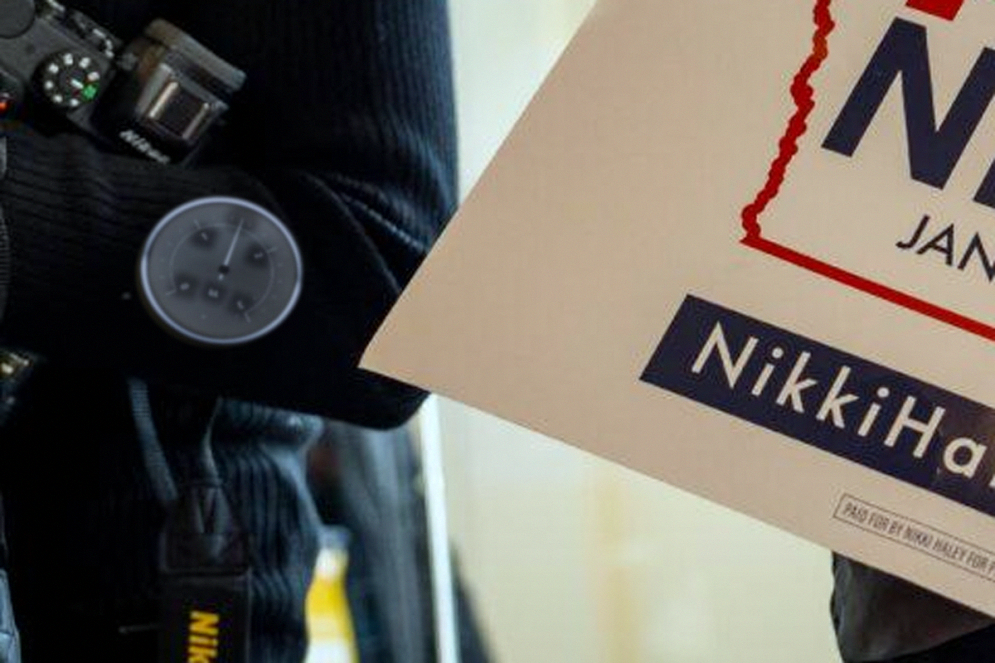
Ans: **1.5** kA
